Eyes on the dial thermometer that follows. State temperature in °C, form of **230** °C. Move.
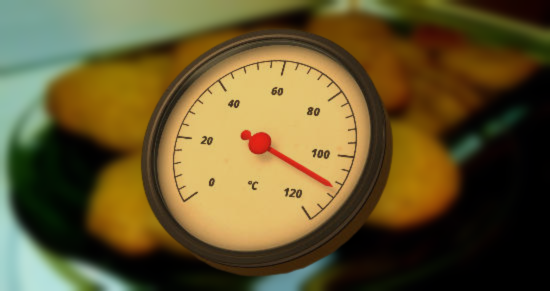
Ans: **110** °C
